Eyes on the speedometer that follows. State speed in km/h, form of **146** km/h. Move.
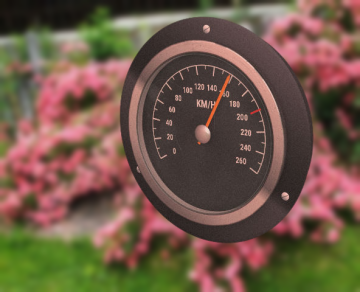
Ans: **160** km/h
